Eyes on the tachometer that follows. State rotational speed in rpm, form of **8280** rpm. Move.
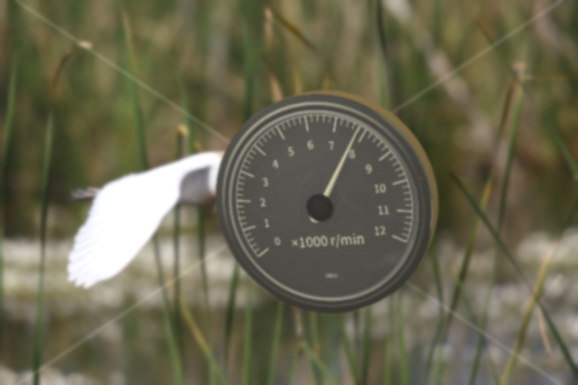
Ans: **7800** rpm
